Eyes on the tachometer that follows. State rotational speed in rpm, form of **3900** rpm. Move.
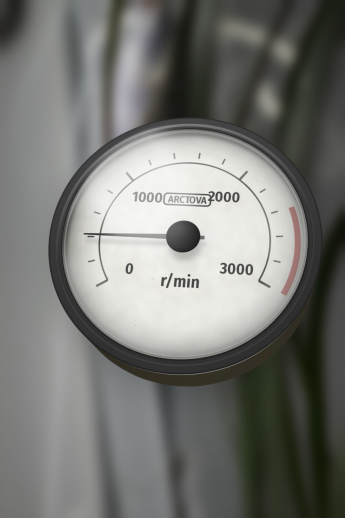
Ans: **400** rpm
